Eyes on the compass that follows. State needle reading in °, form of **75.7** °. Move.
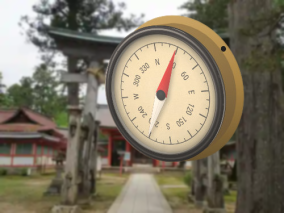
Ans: **30** °
